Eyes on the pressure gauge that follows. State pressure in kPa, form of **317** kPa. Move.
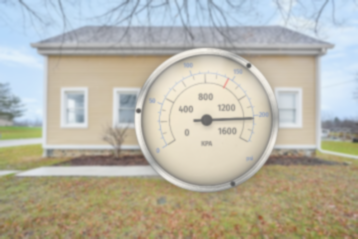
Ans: **1400** kPa
